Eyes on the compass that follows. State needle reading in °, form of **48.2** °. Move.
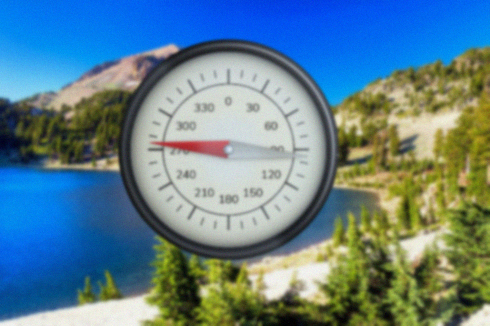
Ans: **275** °
